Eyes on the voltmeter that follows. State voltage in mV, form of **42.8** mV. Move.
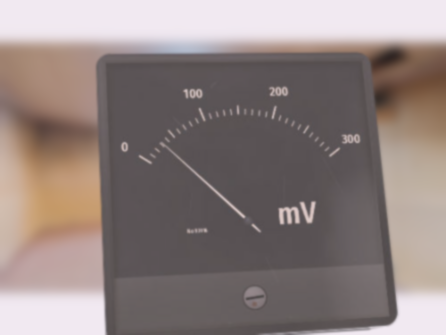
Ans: **30** mV
